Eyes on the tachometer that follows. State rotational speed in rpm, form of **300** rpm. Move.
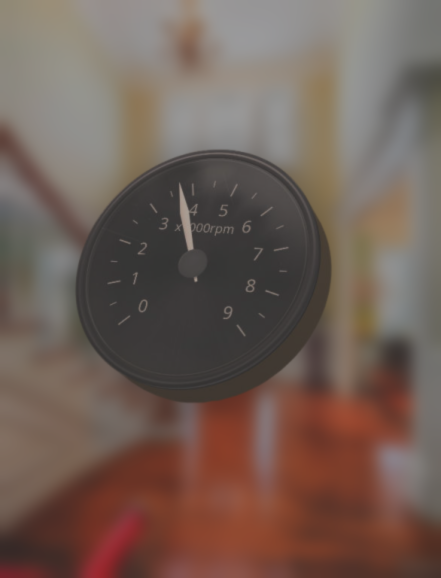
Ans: **3750** rpm
